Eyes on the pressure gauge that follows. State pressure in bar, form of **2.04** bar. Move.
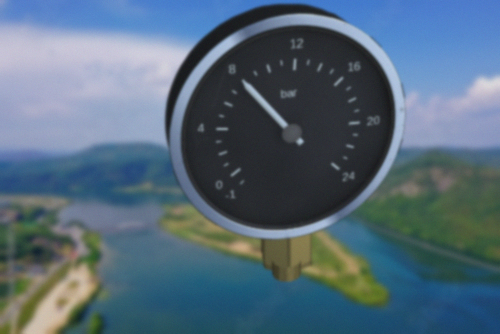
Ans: **8** bar
